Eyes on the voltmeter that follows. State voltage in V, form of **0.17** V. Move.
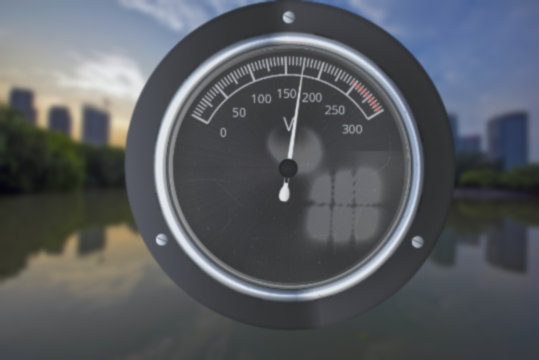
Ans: **175** V
